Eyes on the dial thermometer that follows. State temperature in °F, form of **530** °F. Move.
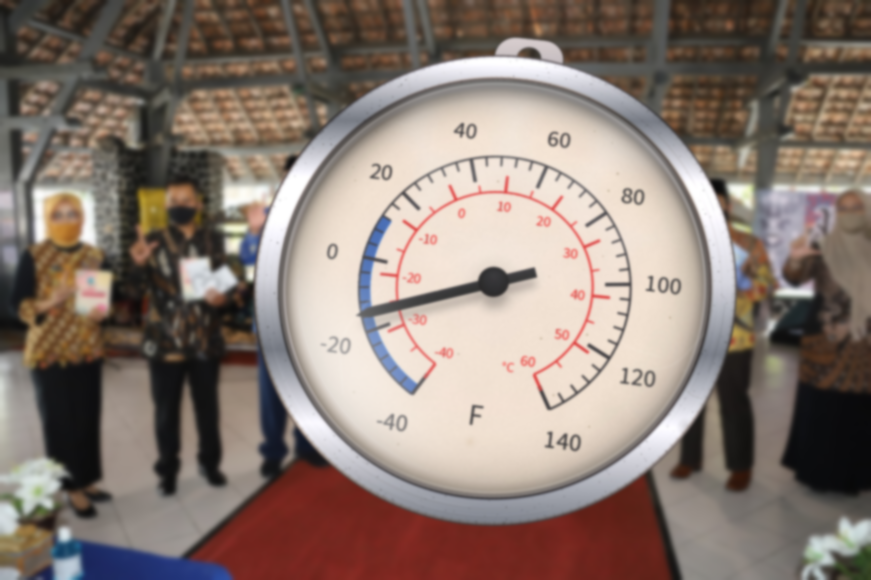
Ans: **-16** °F
